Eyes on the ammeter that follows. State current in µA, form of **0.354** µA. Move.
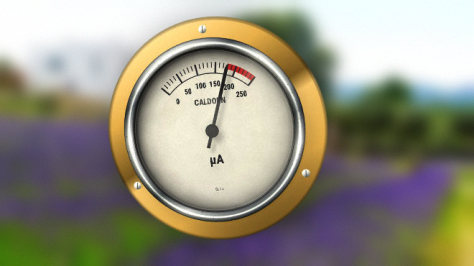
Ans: **180** µA
